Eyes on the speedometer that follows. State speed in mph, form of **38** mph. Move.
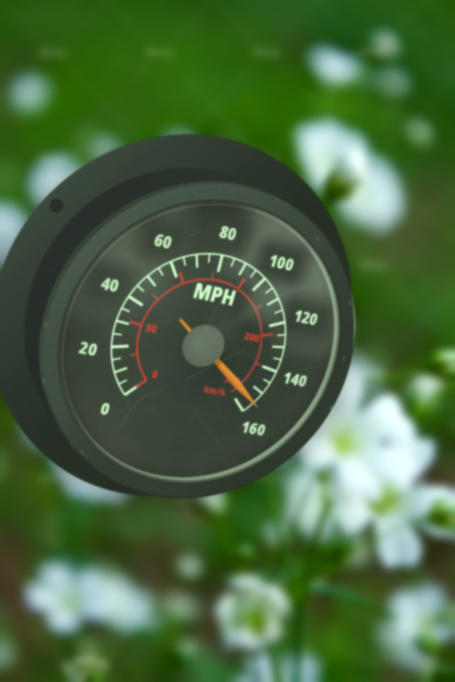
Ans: **155** mph
